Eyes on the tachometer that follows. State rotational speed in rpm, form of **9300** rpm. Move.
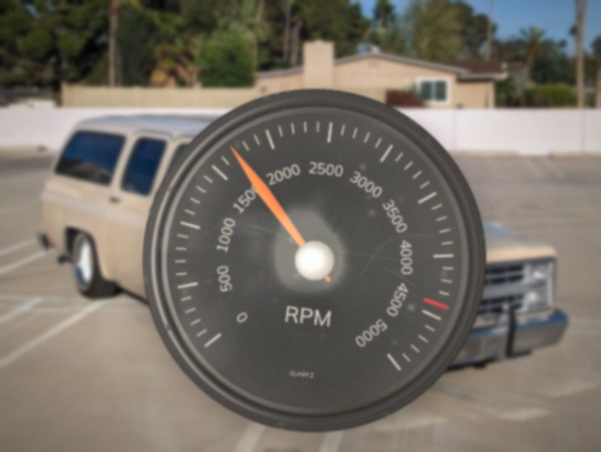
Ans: **1700** rpm
